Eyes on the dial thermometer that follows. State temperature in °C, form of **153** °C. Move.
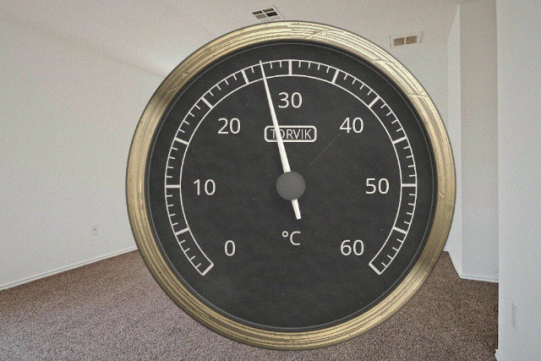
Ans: **27** °C
